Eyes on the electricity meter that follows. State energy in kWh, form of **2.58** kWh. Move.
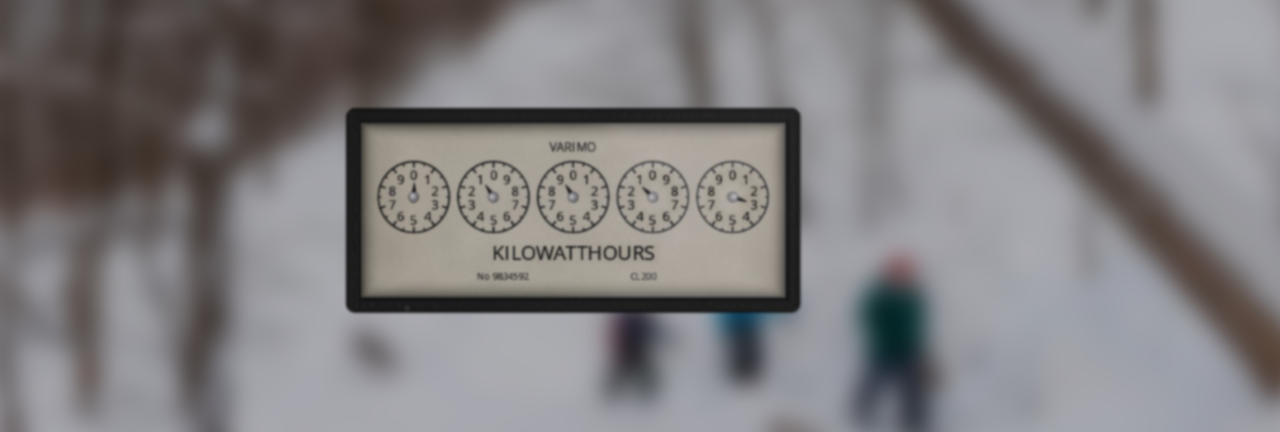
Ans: **913** kWh
